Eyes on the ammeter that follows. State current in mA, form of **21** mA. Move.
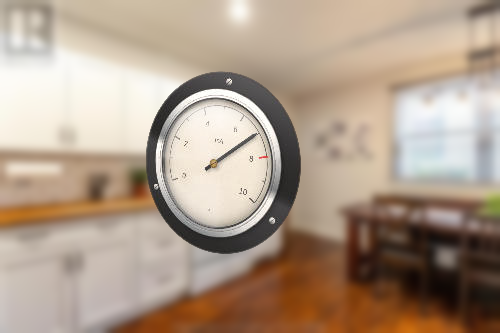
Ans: **7** mA
